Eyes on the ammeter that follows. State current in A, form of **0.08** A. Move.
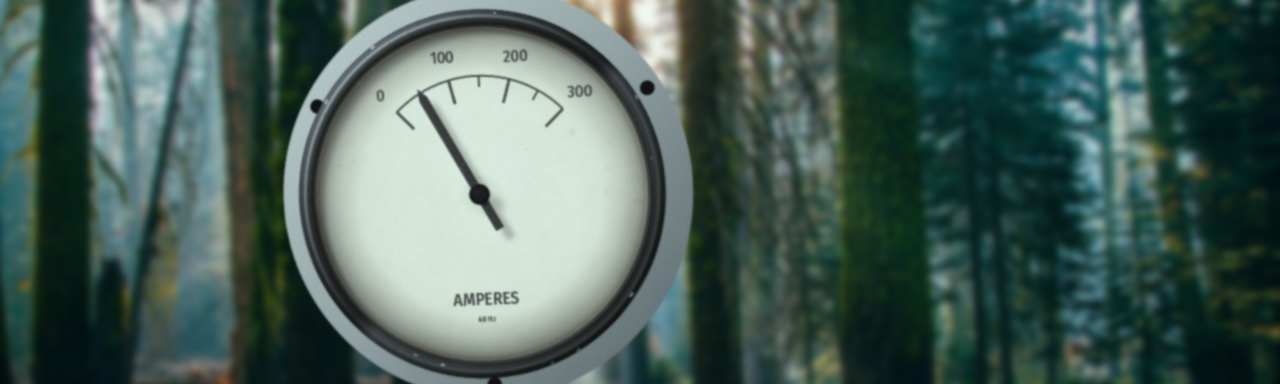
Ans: **50** A
